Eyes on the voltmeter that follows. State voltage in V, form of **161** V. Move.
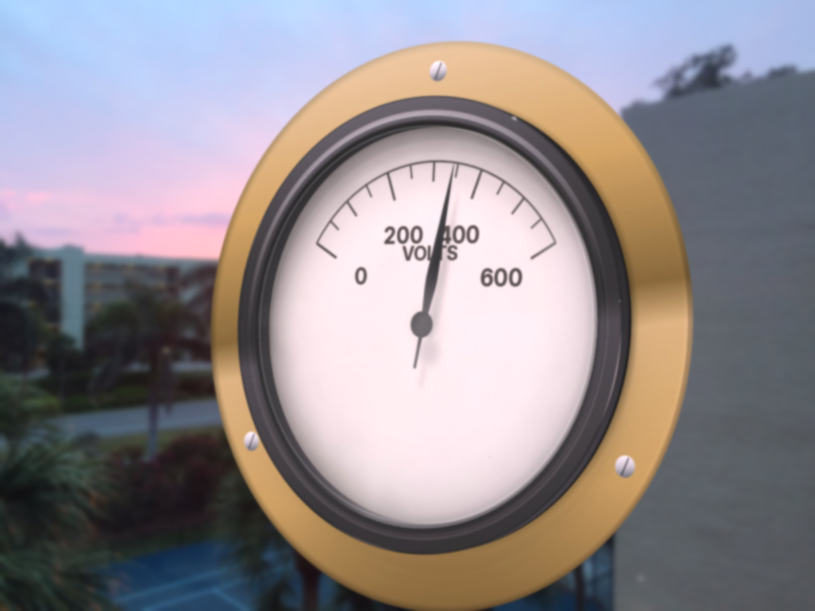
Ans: **350** V
